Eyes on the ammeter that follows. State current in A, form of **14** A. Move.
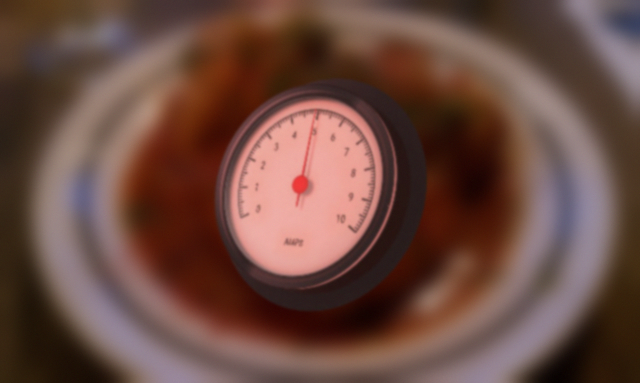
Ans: **5** A
